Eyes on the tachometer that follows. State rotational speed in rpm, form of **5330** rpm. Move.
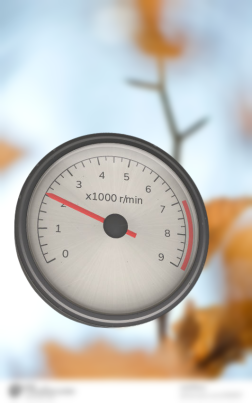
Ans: **2000** rpm
